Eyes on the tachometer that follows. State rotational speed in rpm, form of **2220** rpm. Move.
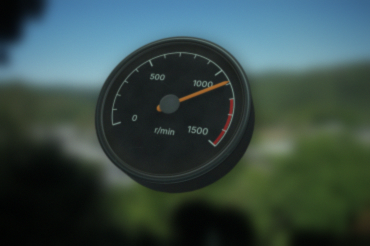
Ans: **1100** rpm
